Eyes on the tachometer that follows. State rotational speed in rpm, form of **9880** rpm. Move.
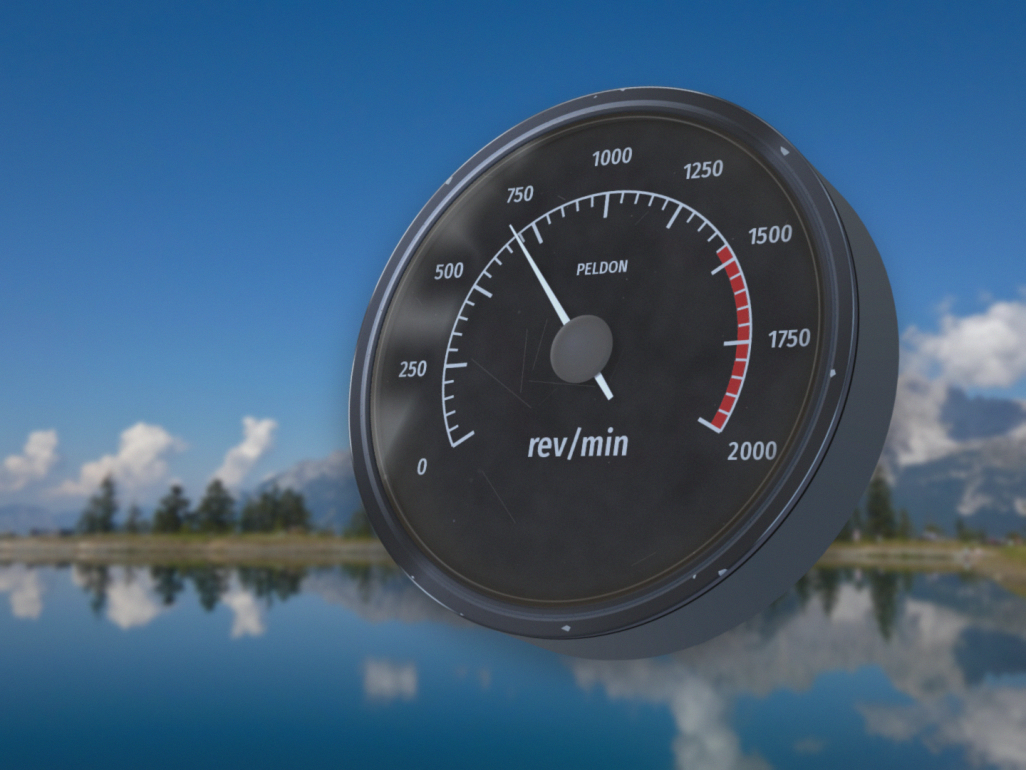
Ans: **700** rpm
